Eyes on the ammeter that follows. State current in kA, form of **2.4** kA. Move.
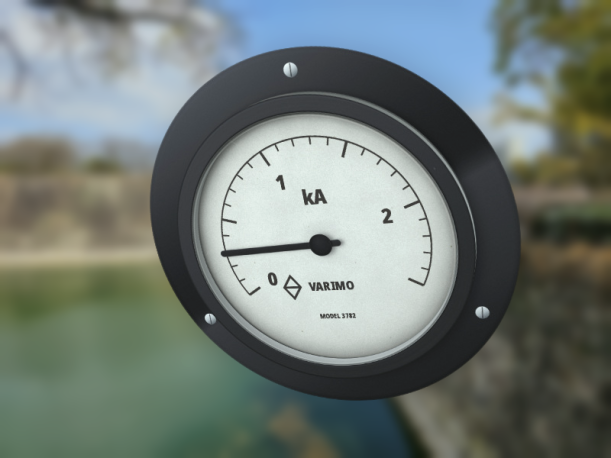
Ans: **0.3** kA
